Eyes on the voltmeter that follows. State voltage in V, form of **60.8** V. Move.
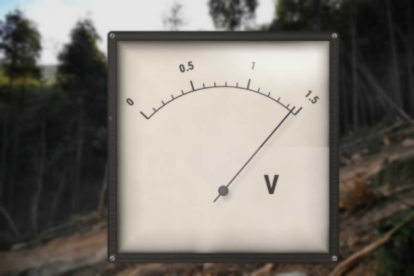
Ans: **1.45** V
